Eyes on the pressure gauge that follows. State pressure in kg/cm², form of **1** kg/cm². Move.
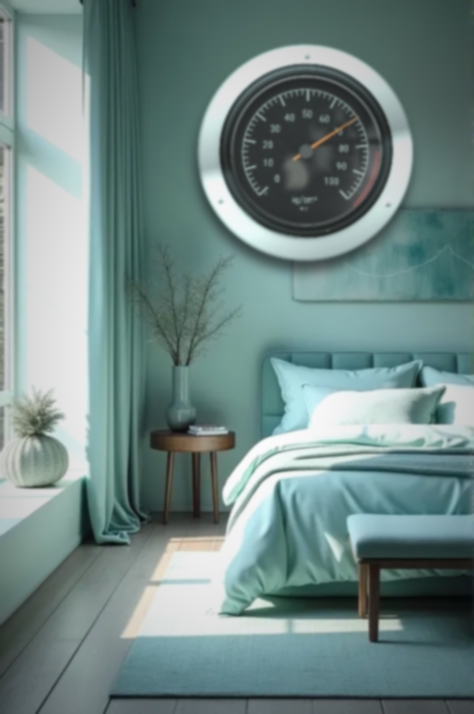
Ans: **70** kg/cm²
